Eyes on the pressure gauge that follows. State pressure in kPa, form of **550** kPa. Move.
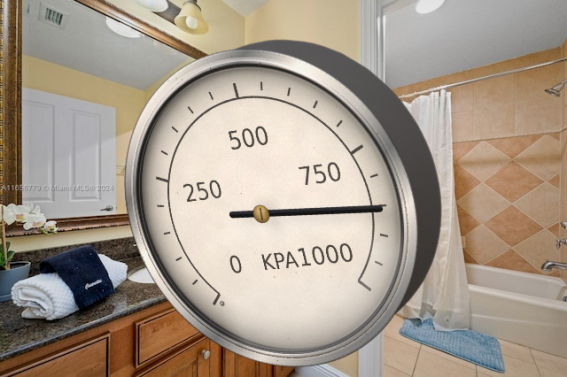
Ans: **850** kPa
